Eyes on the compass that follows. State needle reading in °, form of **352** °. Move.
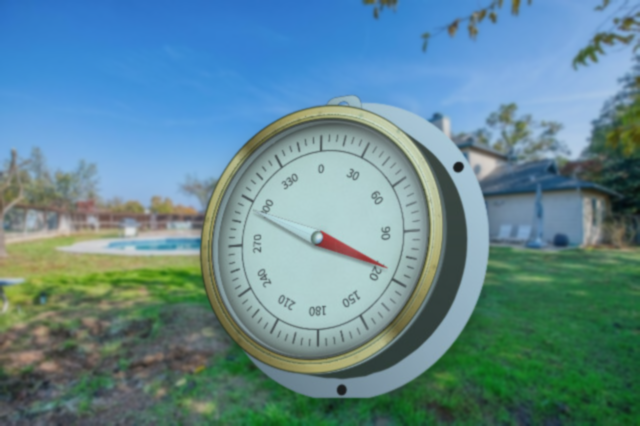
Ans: **115** °
